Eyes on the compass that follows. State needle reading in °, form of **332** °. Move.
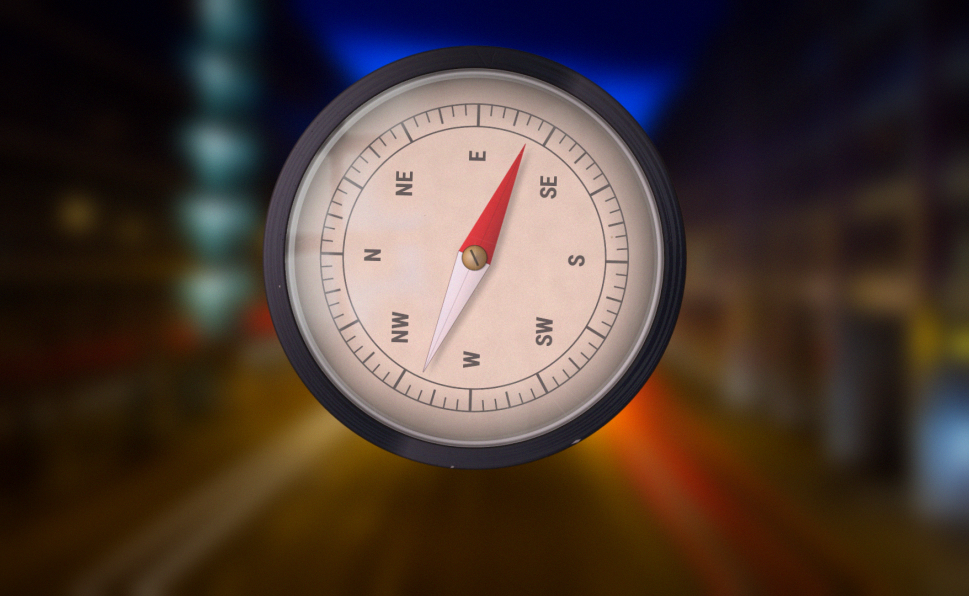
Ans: **112.5** °
